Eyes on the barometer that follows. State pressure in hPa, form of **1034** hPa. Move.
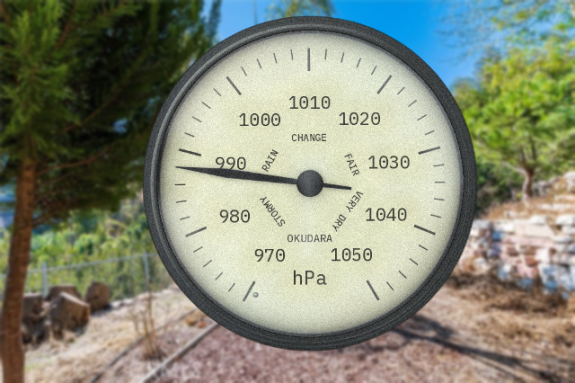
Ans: **988** hPa
